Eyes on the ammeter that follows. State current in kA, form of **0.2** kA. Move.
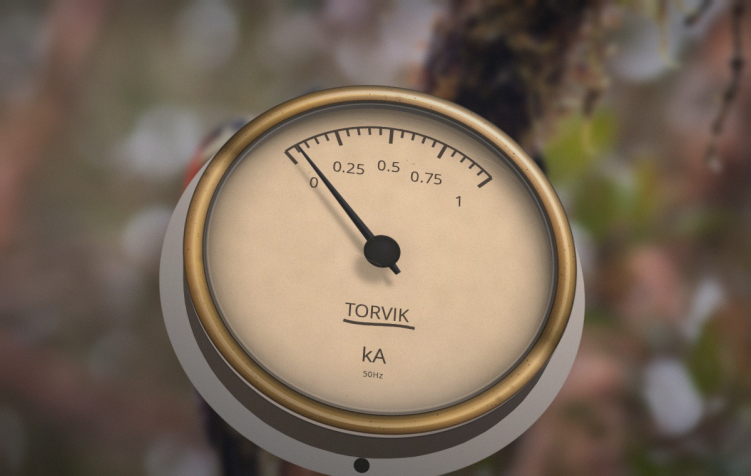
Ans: **0.05** kA
